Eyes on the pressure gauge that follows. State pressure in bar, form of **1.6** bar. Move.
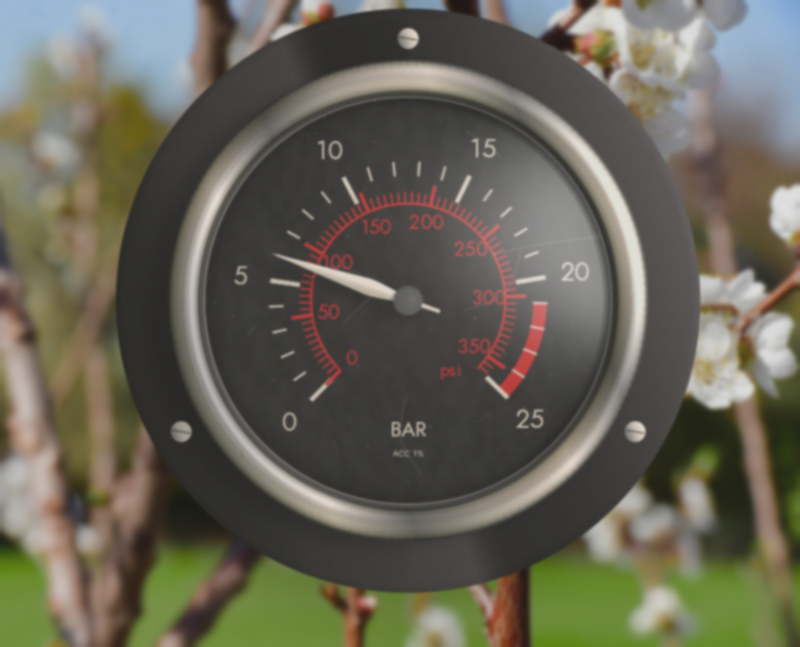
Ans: **6** bar
